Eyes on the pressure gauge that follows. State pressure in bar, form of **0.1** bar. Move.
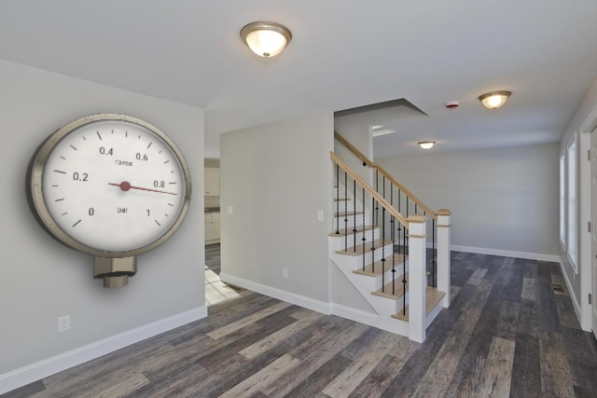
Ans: **0.85** bar
